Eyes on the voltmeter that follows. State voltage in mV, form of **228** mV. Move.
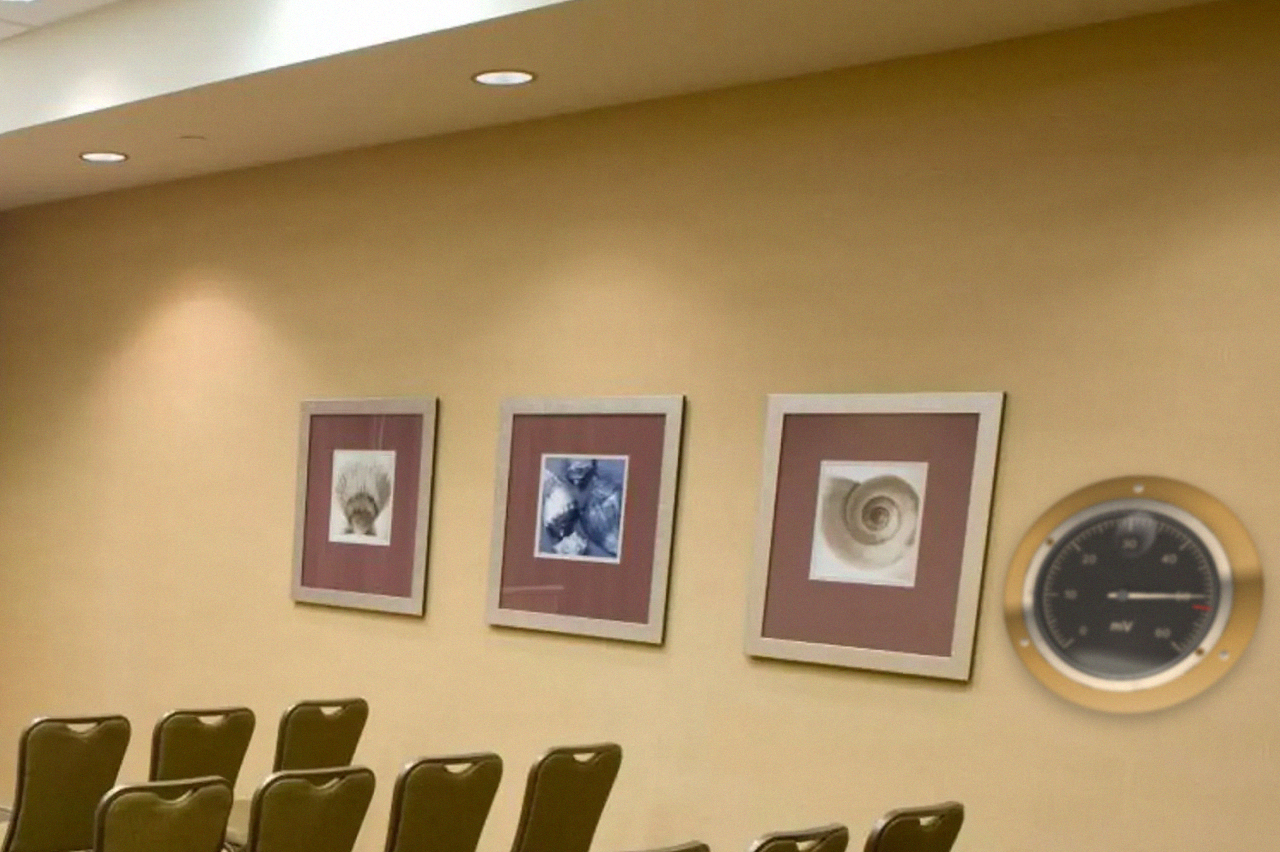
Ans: **50** mV
